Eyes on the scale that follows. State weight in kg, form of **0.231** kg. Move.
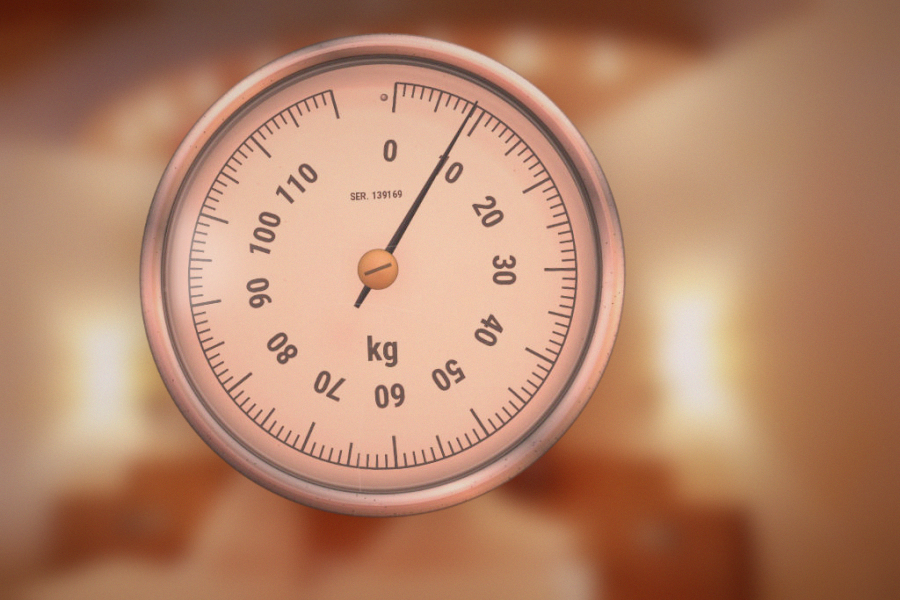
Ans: **9** kg
